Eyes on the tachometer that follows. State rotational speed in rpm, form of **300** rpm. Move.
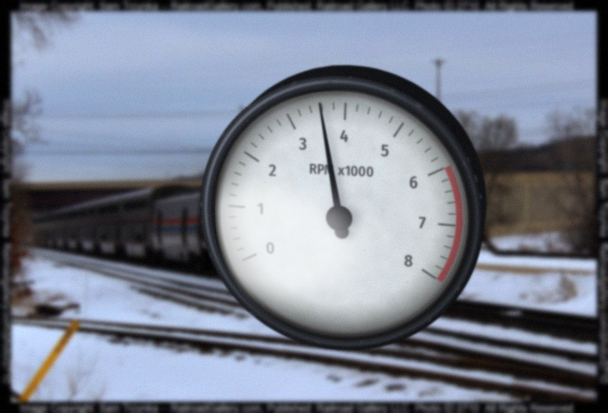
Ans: **3600** rpm
